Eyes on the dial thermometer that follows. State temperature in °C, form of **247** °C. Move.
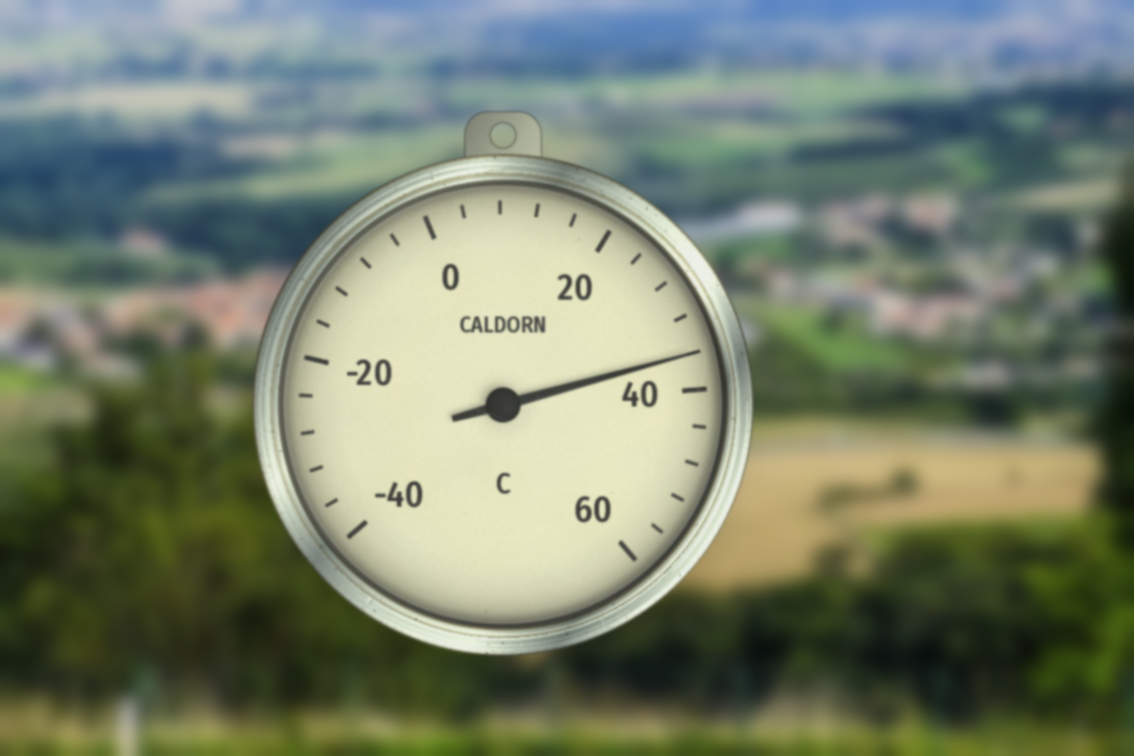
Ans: **36** °C
